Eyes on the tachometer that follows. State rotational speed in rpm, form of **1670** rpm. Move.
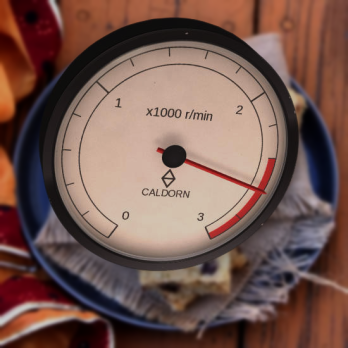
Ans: **2600** rpm
